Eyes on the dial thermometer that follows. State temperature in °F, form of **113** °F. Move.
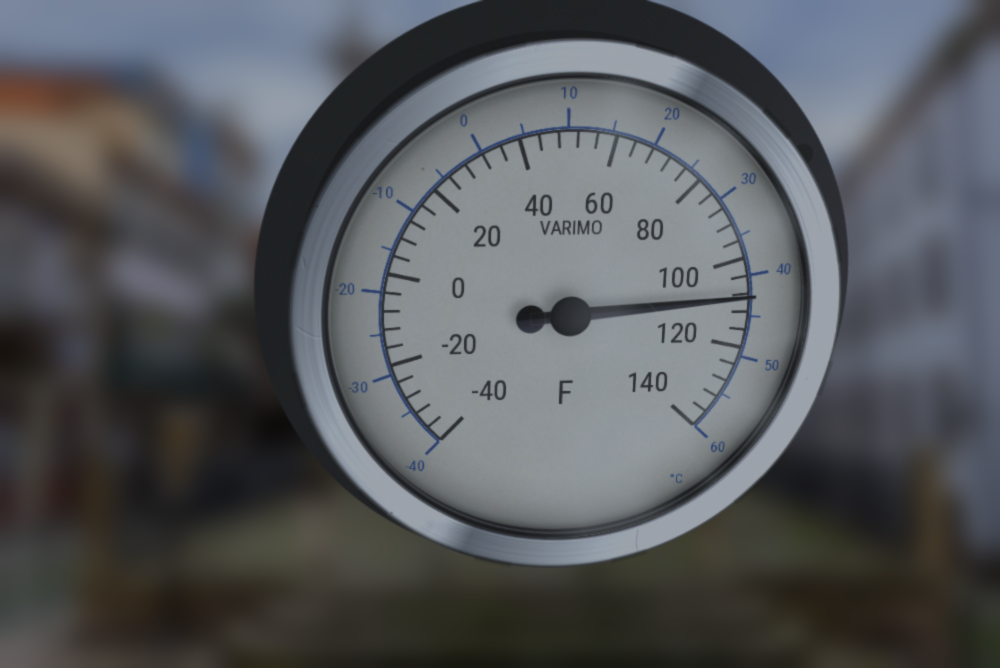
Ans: **108** °F
